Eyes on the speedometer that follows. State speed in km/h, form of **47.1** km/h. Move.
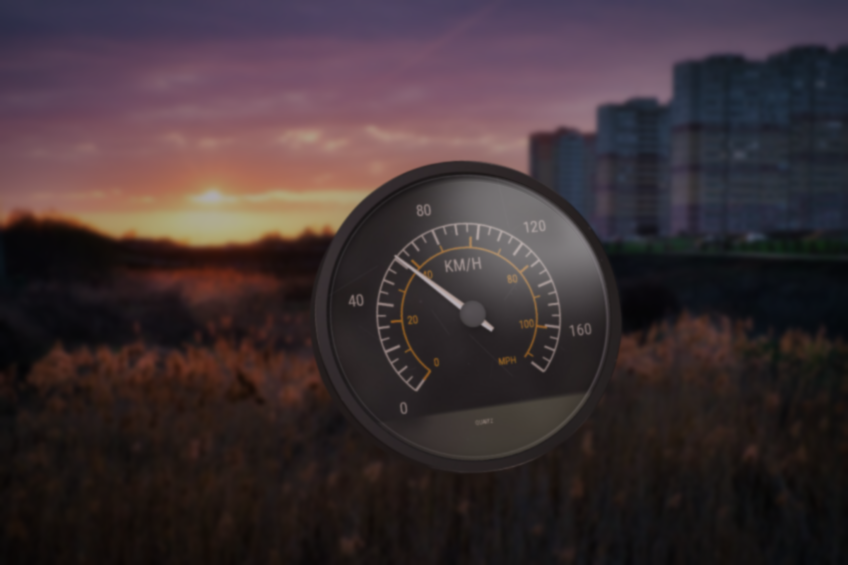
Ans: **60** km/h
